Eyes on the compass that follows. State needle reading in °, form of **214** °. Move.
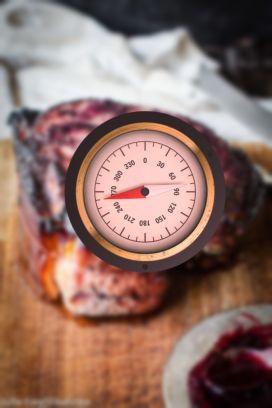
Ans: **260** °
